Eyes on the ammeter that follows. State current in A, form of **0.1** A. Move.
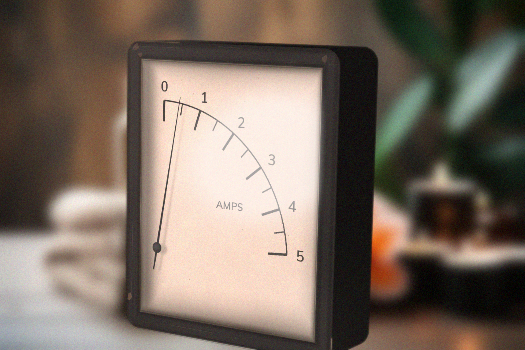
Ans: **0.5** A
